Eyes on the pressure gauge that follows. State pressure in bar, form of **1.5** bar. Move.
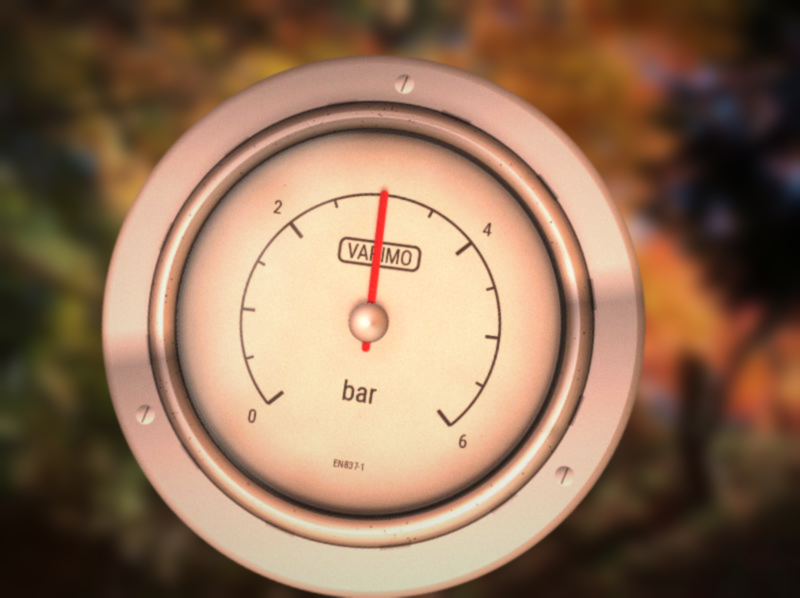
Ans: **3** bar
